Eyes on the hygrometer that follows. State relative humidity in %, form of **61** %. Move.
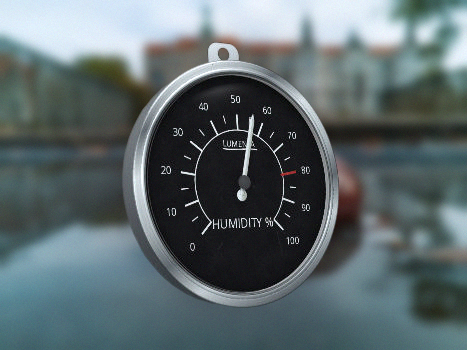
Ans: **55** %
